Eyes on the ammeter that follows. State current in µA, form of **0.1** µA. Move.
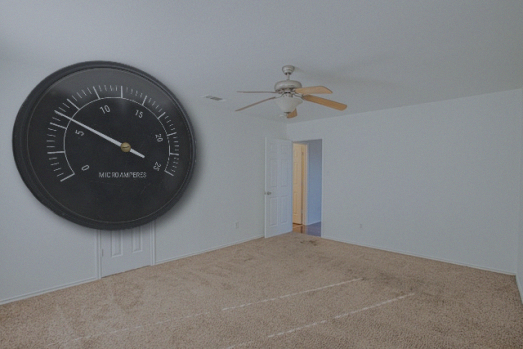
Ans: **6** µA
